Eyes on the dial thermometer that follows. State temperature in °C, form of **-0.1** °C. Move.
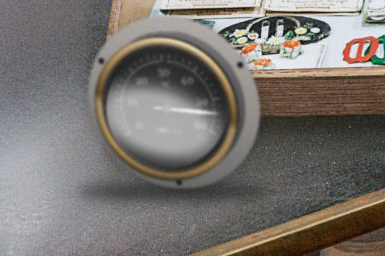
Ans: **54** °C
